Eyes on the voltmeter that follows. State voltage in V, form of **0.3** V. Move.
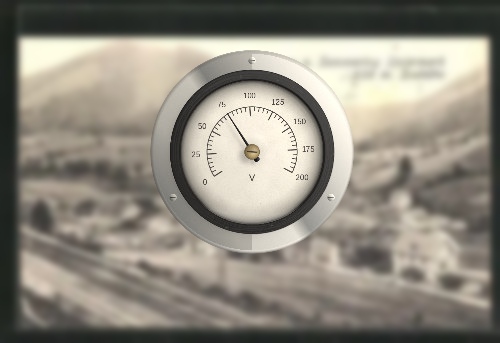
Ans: **75** V
